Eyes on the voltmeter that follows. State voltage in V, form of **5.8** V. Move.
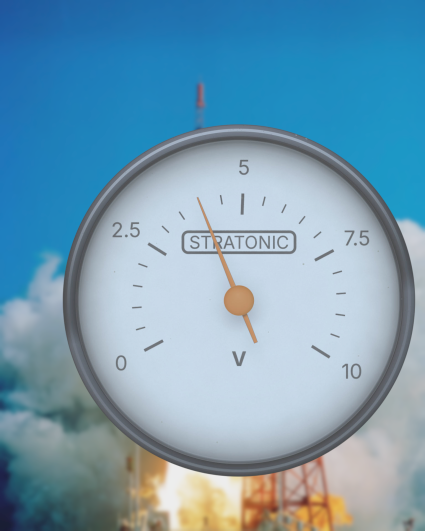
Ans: **4** V
